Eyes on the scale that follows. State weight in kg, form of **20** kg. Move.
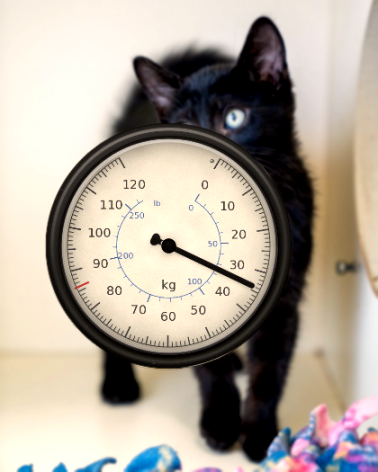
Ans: **34** kg
